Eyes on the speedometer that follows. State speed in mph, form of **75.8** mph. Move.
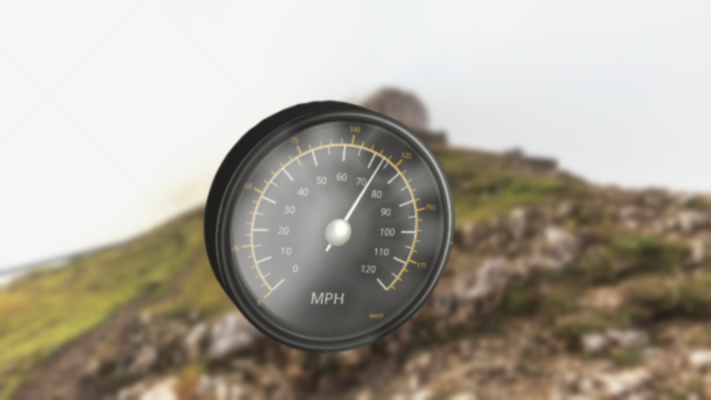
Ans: **72.5** mph
